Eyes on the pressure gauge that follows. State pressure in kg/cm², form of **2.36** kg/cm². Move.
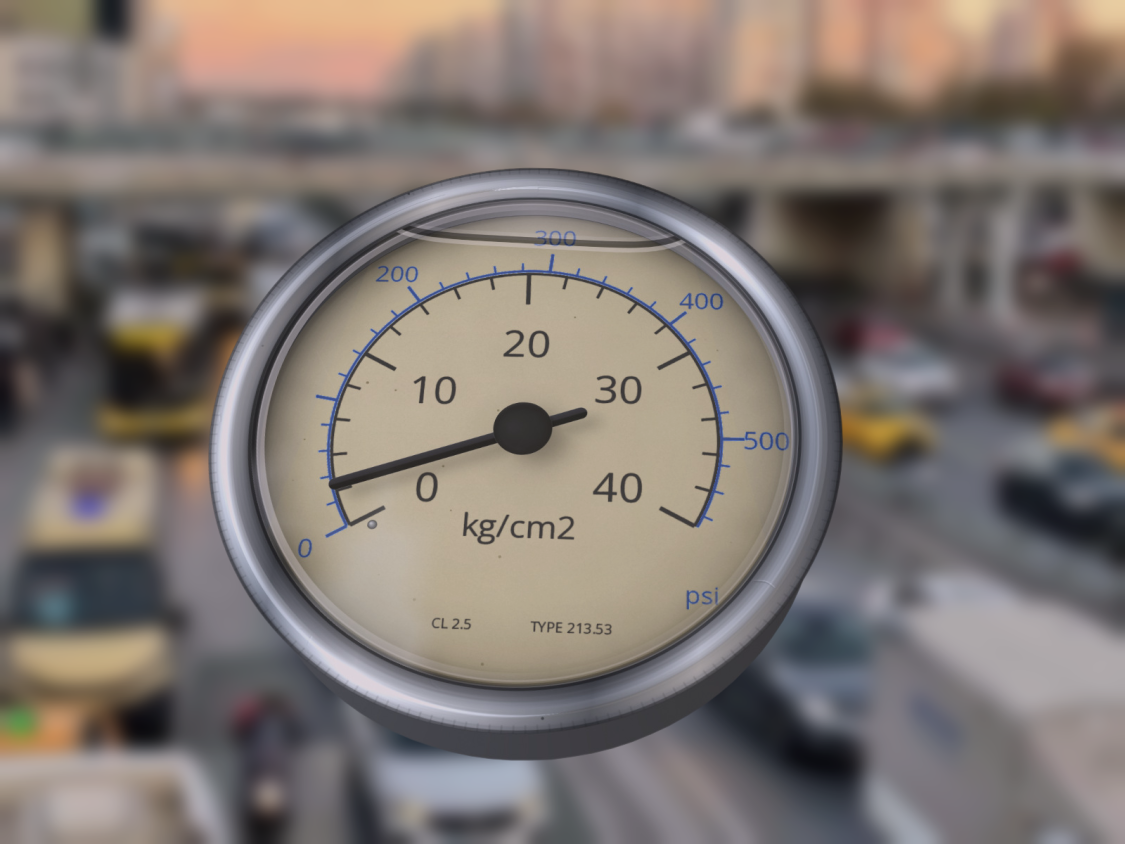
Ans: **2** kg/cm²
